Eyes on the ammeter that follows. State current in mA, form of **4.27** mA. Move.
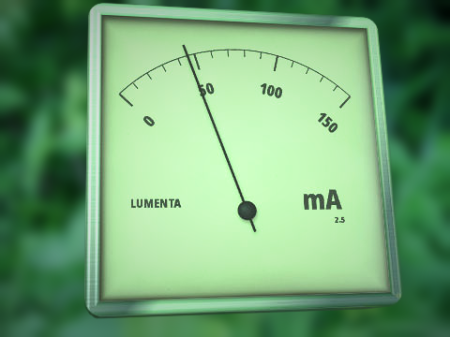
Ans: **45** mA
